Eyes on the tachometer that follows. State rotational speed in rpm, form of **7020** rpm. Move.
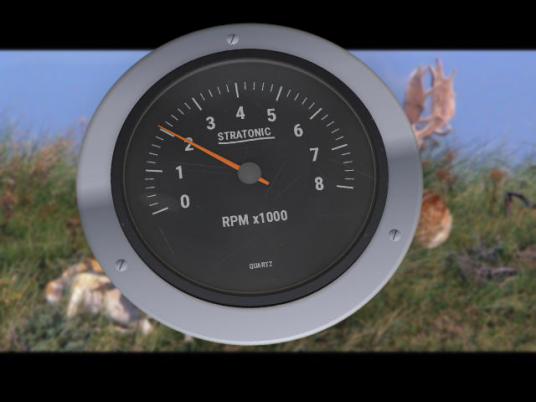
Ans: **2000** rpm
